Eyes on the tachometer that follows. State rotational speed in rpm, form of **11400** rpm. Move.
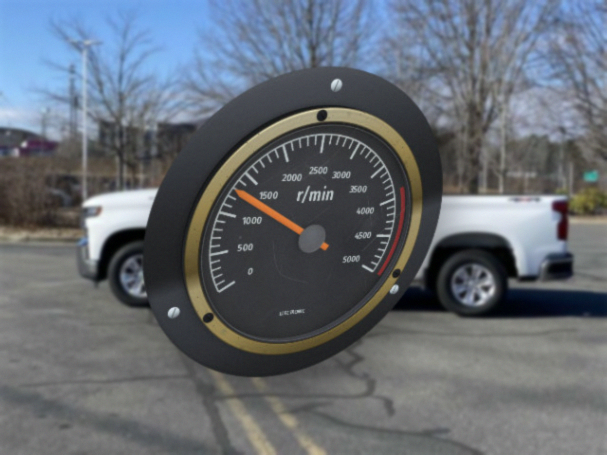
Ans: **1300** rpm
